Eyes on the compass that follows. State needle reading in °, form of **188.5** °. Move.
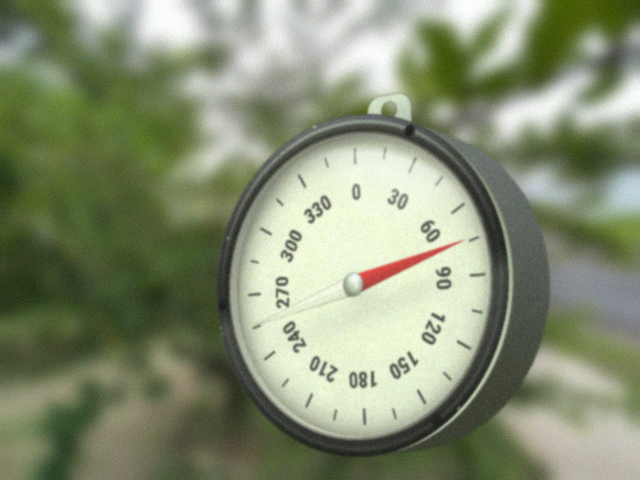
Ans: **75** °
